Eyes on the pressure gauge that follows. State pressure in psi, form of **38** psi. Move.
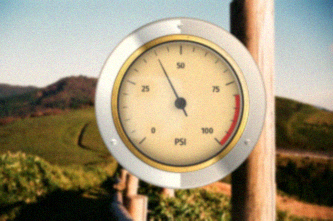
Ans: **40** psi
